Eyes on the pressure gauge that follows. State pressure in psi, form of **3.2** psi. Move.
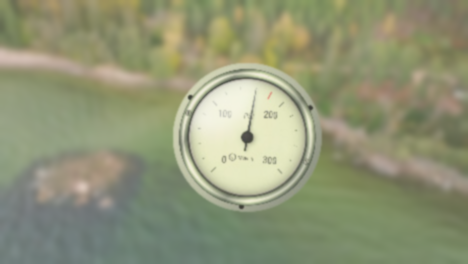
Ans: **160** psi
